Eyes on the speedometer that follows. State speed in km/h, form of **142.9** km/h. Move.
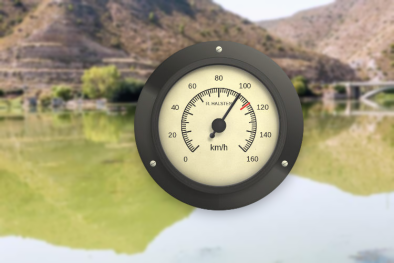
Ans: **100** km/h
